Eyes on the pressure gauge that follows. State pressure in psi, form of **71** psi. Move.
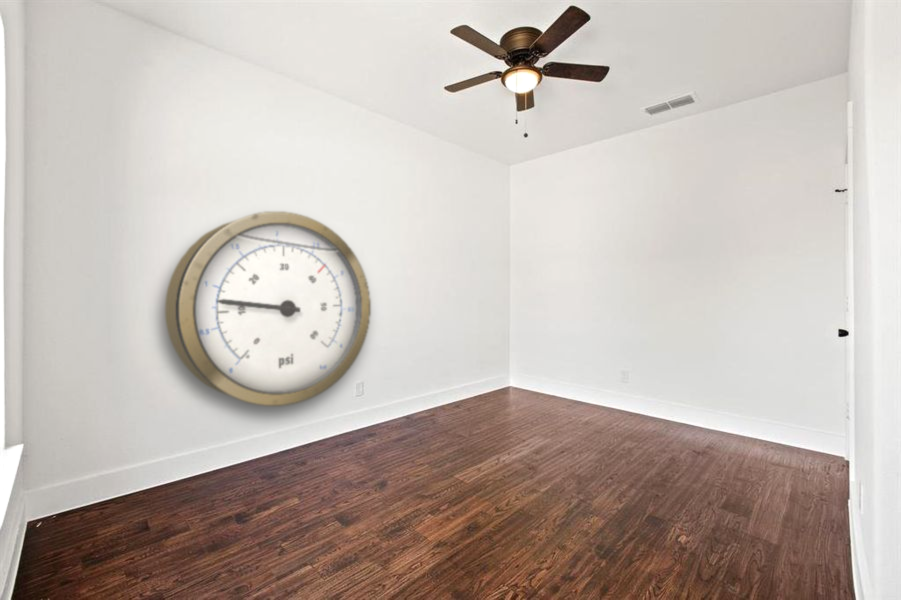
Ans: **12** psi
